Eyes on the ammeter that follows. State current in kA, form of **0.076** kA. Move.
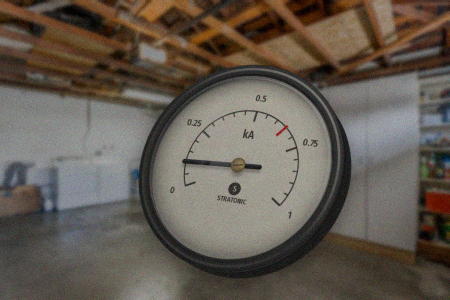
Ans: **0.1** kA
